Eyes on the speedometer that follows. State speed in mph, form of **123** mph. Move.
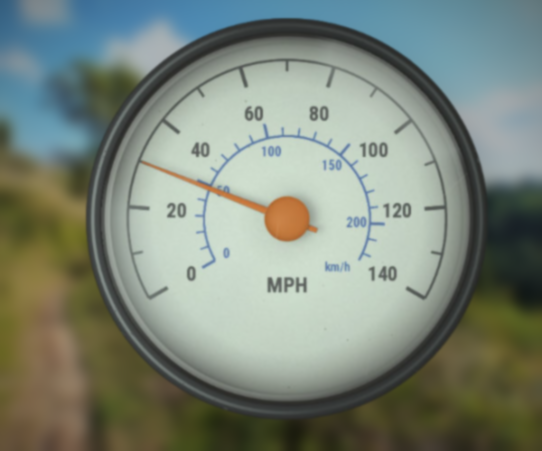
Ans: **30** mph
